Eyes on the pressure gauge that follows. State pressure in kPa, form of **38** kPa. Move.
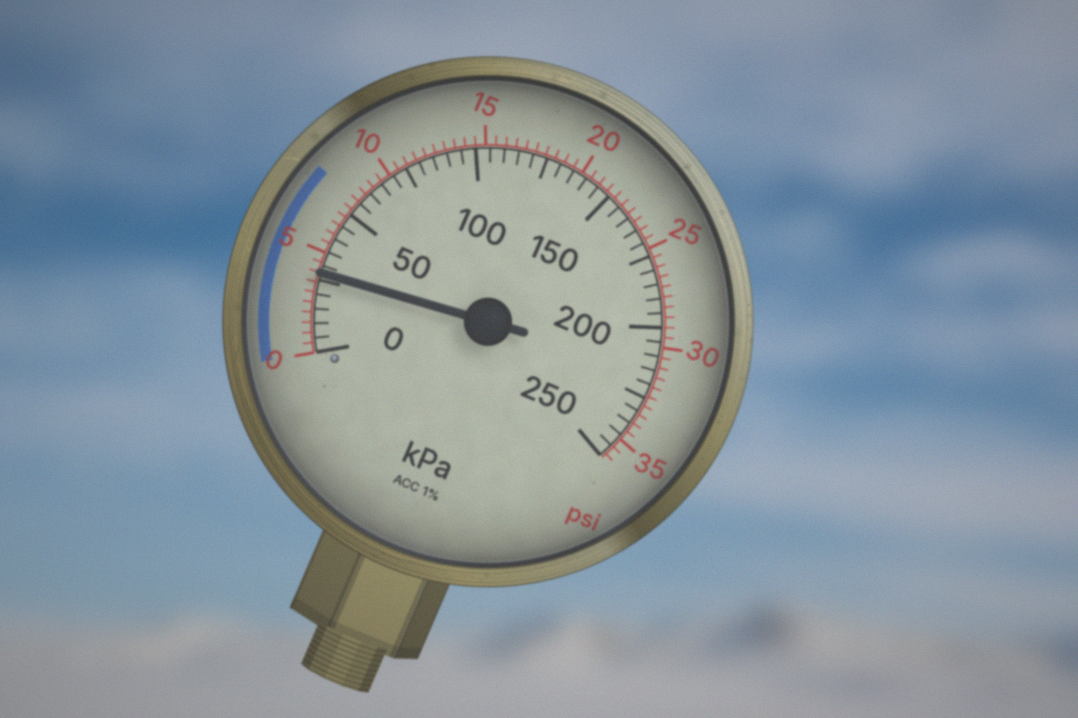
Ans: **27.5** kPa
